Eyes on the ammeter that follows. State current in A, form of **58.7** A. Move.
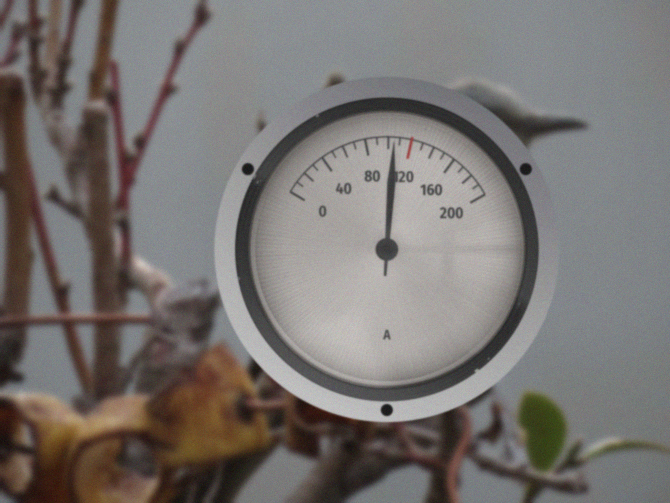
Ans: **105** A
